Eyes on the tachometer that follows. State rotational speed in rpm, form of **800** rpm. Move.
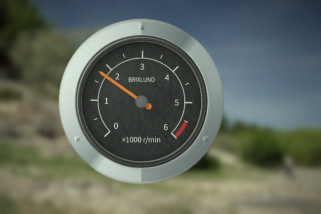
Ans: **1750** rpm
